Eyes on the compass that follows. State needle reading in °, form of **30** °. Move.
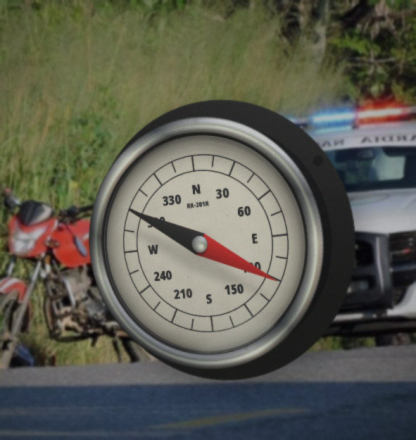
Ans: **120** °
